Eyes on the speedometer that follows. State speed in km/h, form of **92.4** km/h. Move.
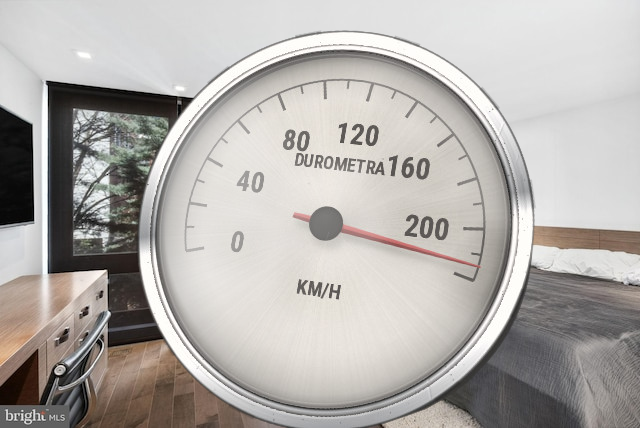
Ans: **215** km/h
